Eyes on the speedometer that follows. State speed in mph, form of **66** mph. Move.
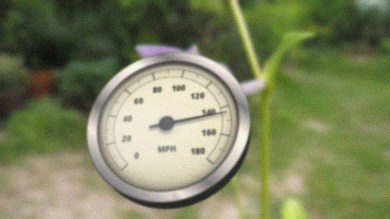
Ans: **145** mph
